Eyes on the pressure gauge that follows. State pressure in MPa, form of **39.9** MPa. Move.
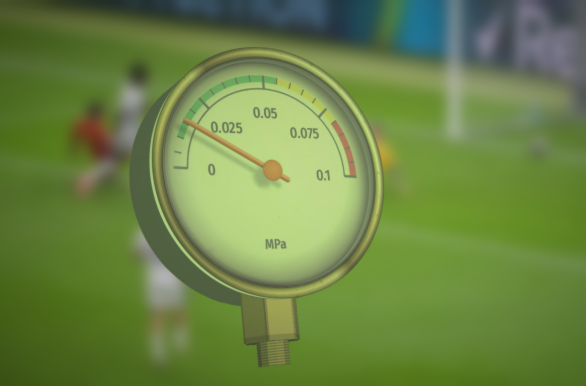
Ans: **0.015** MPa
